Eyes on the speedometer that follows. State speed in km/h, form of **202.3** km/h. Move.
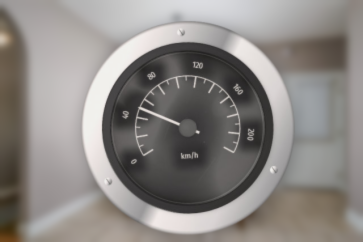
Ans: **50** km/h
